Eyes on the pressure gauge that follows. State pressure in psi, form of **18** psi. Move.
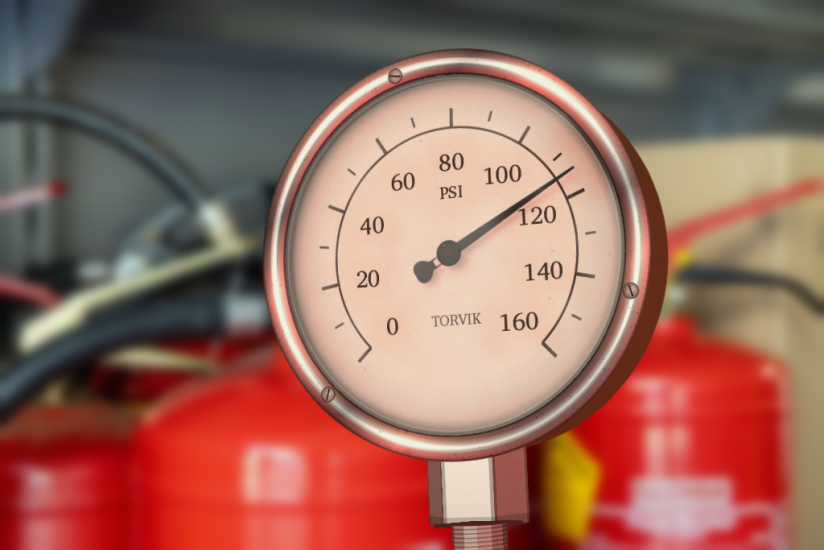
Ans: **115** psi
